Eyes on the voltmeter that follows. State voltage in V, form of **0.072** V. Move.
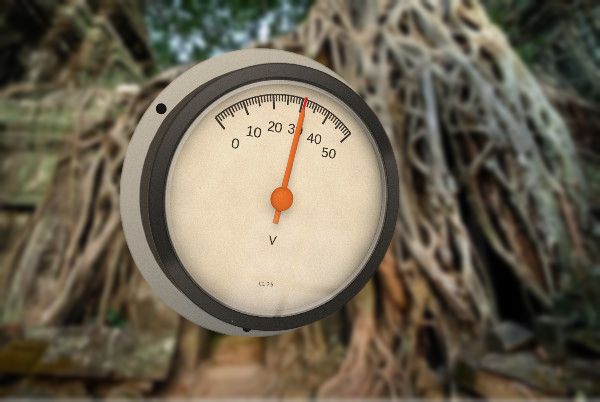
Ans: **30** V
